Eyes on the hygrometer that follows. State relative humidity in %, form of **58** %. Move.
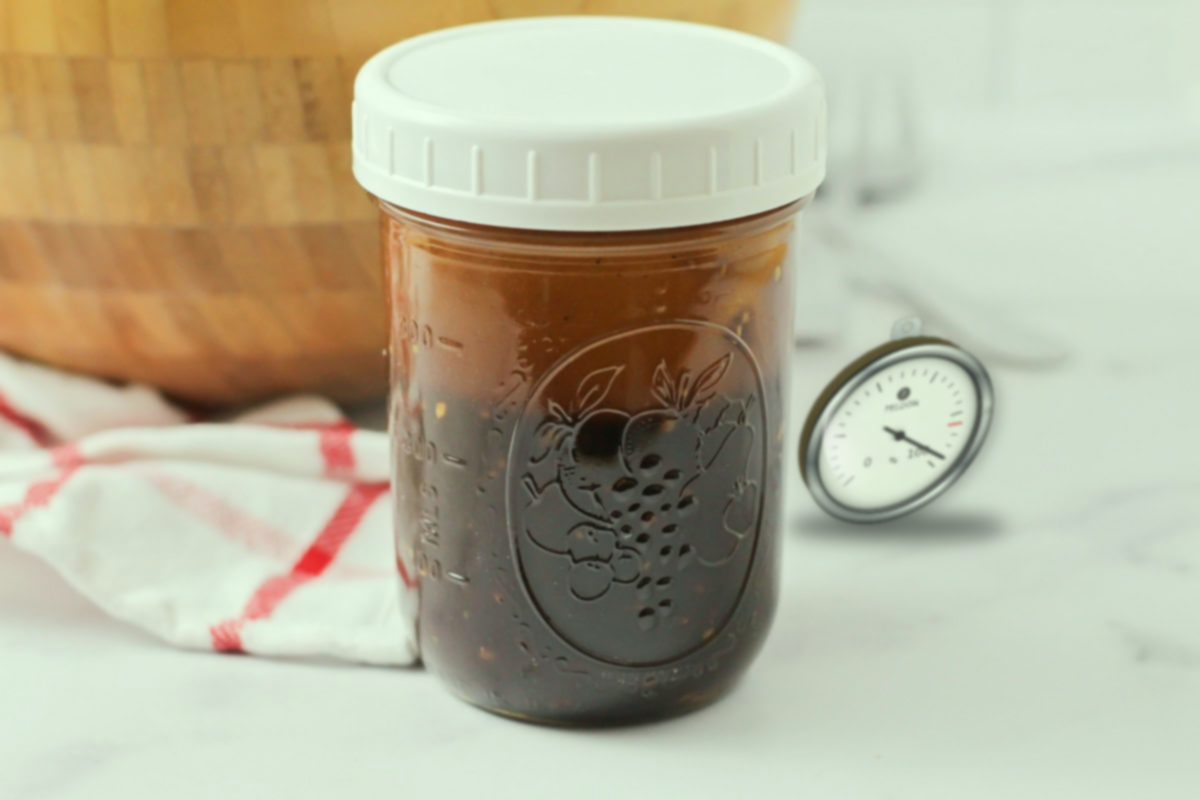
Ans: **96** %
